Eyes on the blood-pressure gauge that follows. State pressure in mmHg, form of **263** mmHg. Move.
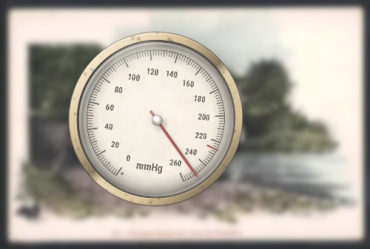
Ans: **250** mmHg
